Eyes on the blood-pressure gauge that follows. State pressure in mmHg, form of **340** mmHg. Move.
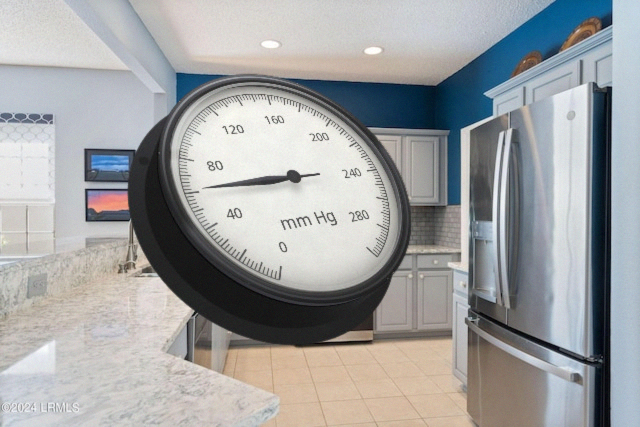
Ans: **60** mmHg
